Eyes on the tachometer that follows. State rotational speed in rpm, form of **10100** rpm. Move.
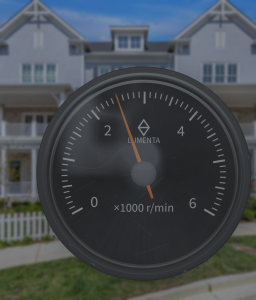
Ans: **2500** rpm
